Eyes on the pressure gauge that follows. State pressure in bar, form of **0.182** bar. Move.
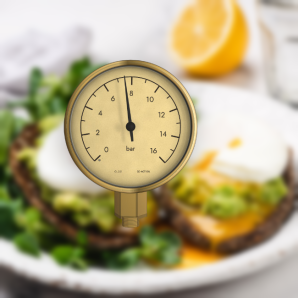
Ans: **7.5** bar
